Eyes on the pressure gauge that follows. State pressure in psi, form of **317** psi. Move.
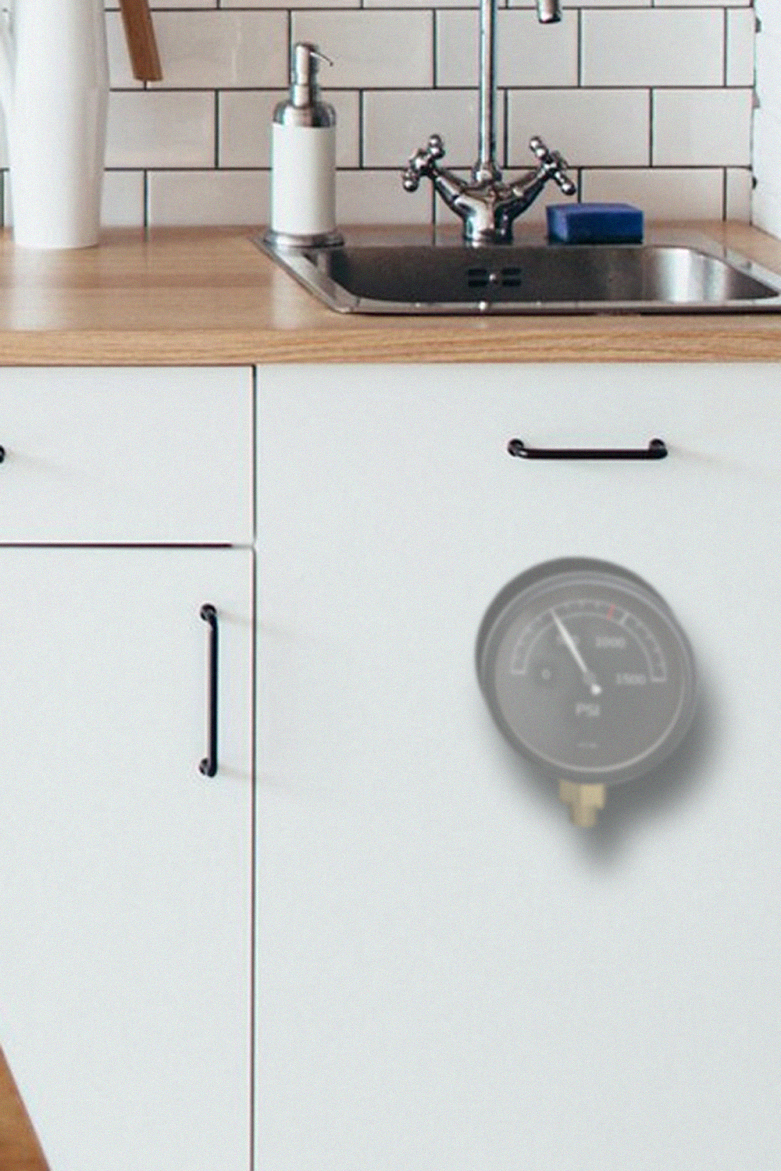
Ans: **500** psi
